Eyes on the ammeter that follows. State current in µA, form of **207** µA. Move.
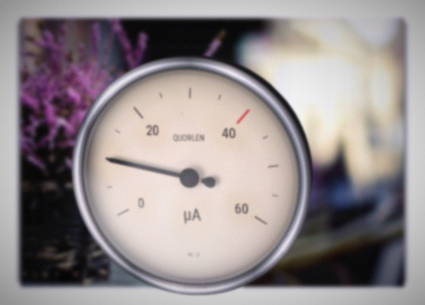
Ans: **10** µA
